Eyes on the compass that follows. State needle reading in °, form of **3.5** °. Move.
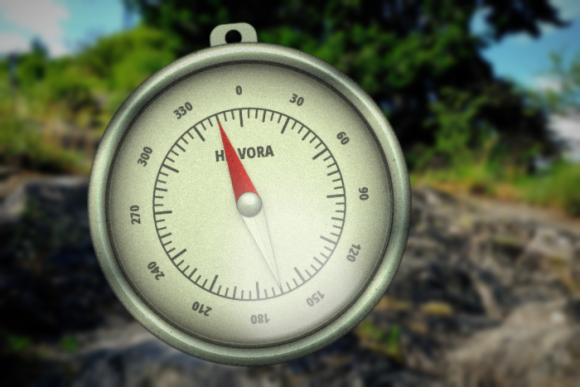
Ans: **345** °
